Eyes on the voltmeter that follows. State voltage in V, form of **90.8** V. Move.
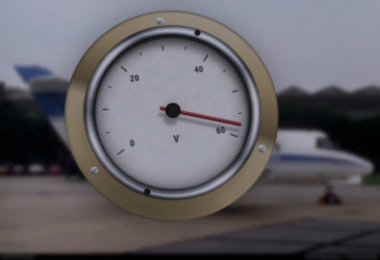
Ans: **57.5** V
